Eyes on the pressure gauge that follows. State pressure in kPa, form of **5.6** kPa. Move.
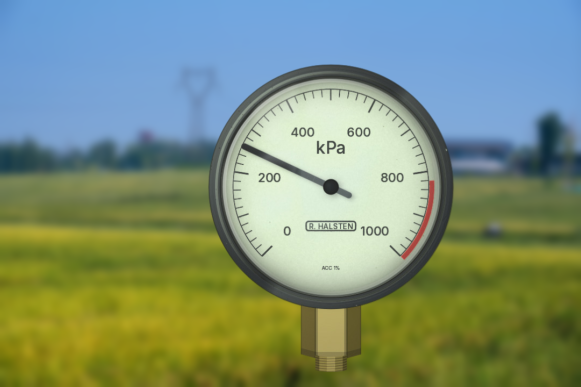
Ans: **260** kPa
